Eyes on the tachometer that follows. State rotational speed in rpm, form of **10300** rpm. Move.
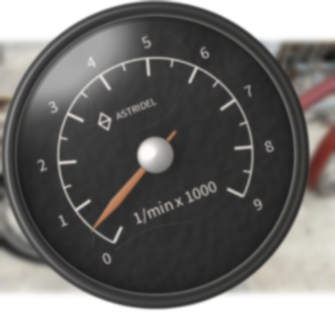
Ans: **500** rpm
